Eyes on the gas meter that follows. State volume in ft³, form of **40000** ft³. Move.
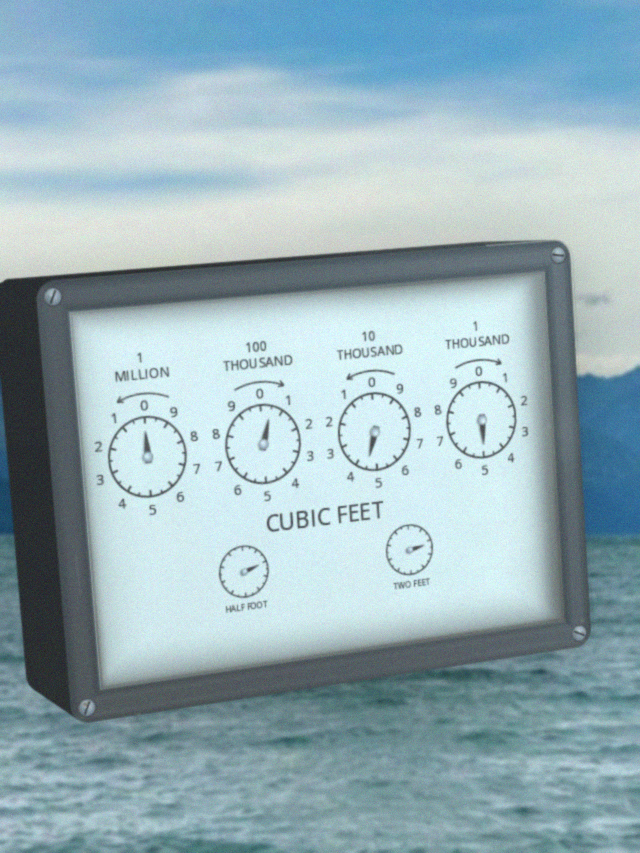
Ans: **4500** ft³
